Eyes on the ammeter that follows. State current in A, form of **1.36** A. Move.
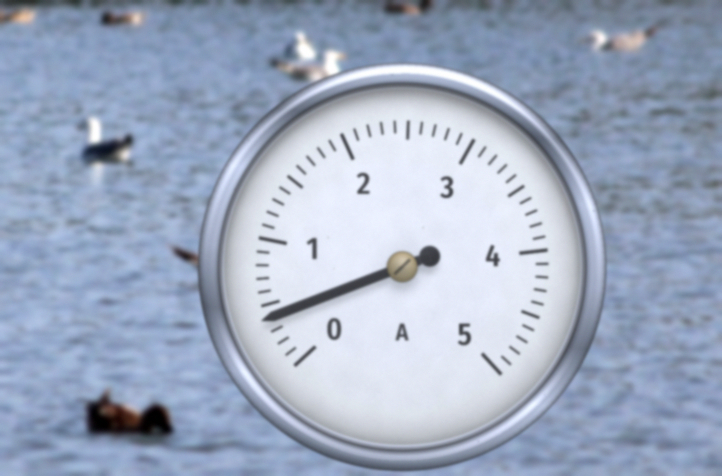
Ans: **0.4** A
